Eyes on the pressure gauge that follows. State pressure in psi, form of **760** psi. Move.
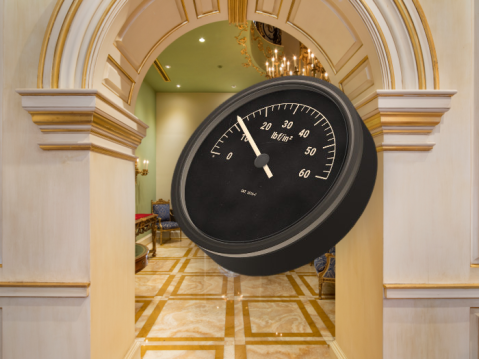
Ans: **12** psi
